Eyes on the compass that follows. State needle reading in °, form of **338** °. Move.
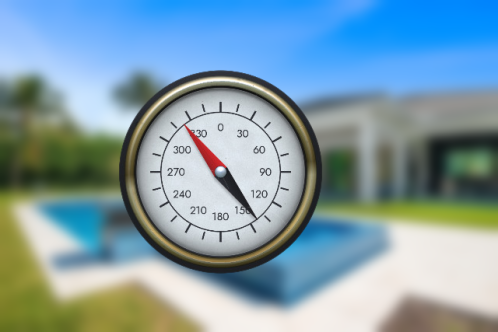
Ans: **322.5** °
